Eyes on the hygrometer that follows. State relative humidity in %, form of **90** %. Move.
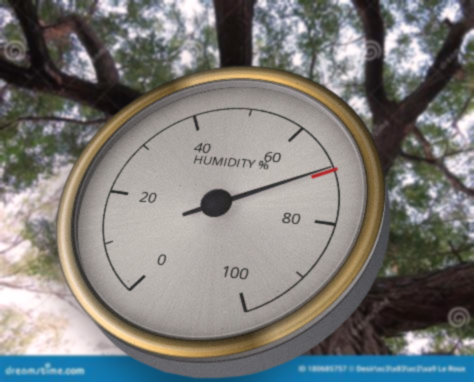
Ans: **70** %
